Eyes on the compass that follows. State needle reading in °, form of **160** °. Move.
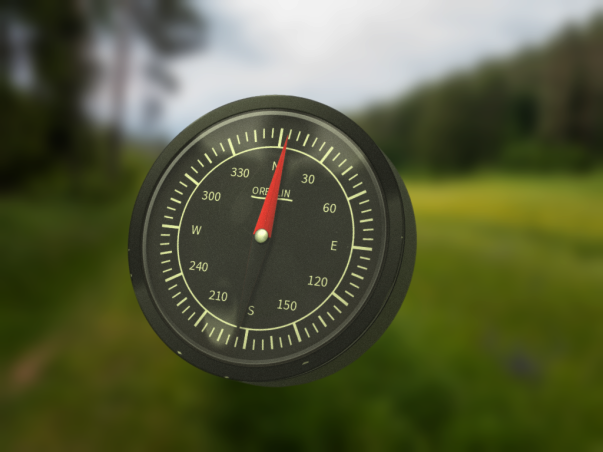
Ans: **5** °
